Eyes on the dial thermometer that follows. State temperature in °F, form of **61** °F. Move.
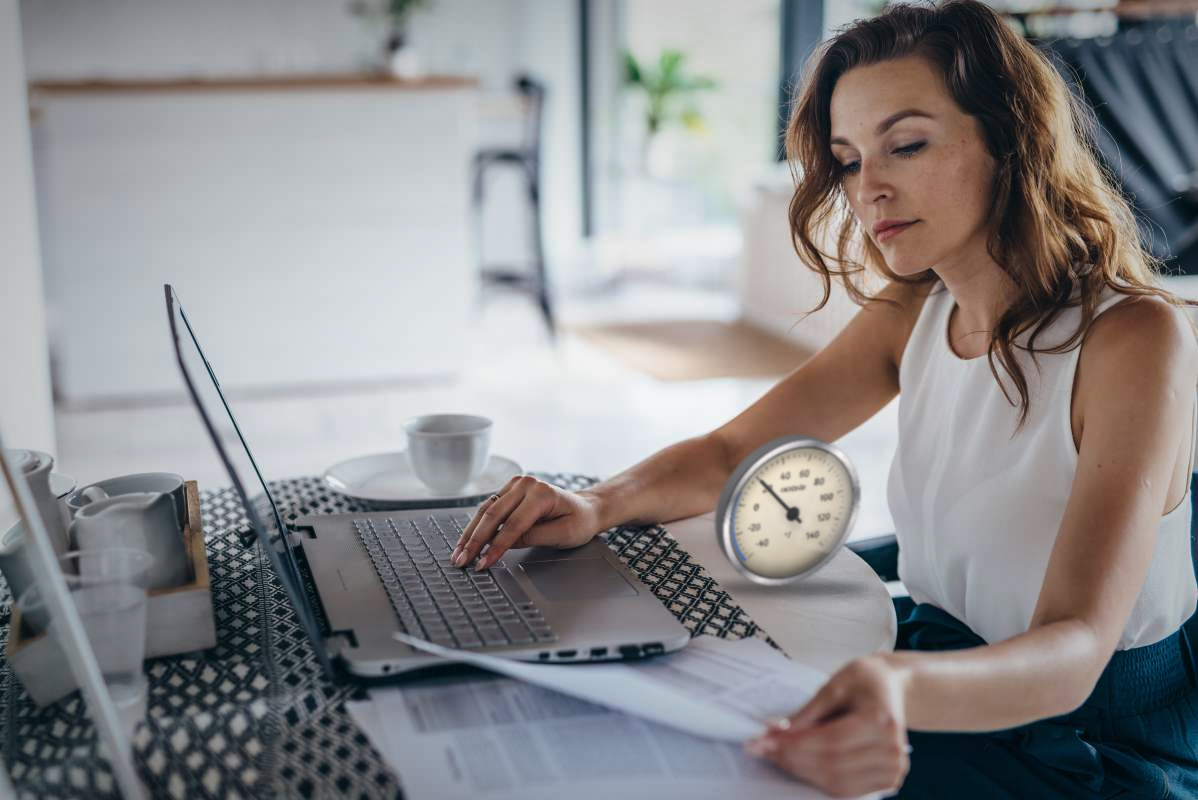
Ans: **20** °F
